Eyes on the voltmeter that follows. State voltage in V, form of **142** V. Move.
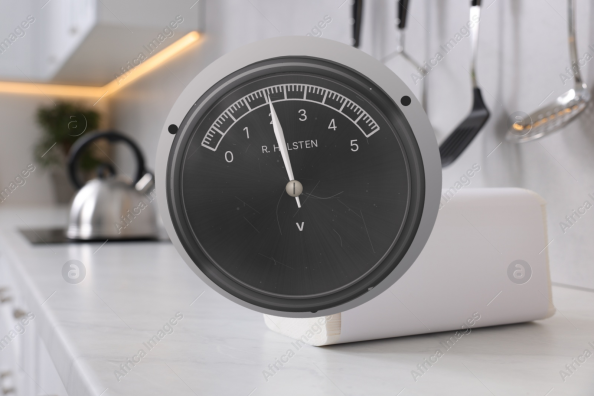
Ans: **2.1** V
